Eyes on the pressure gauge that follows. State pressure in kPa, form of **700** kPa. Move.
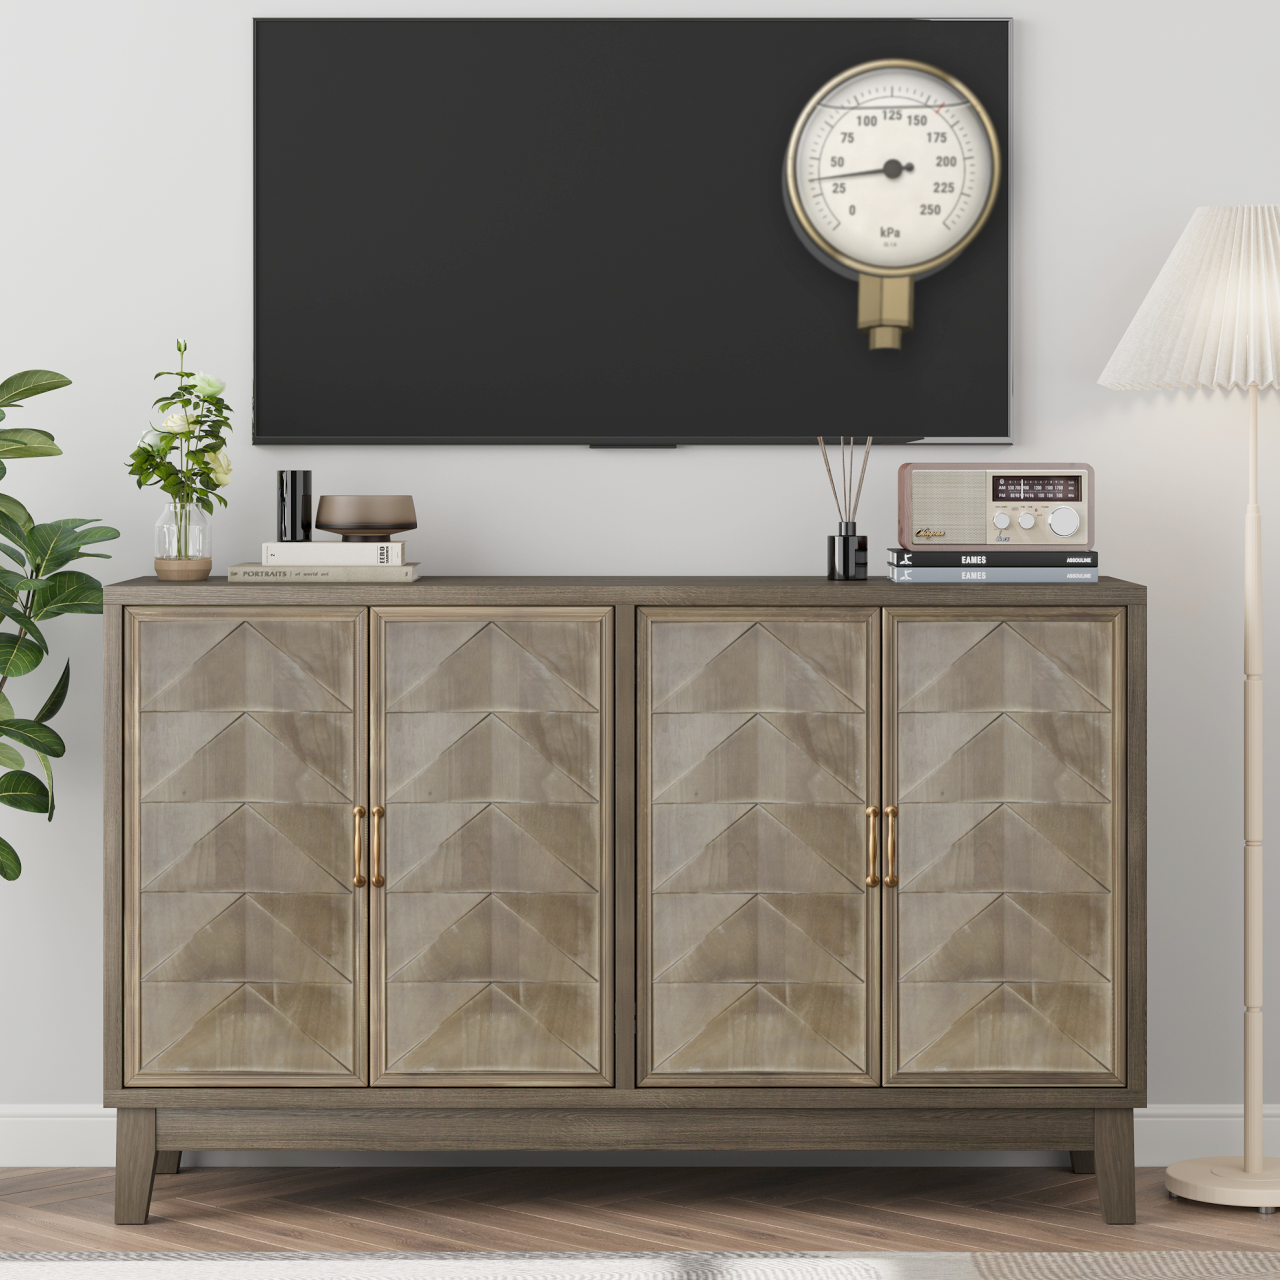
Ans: **35** kPa
